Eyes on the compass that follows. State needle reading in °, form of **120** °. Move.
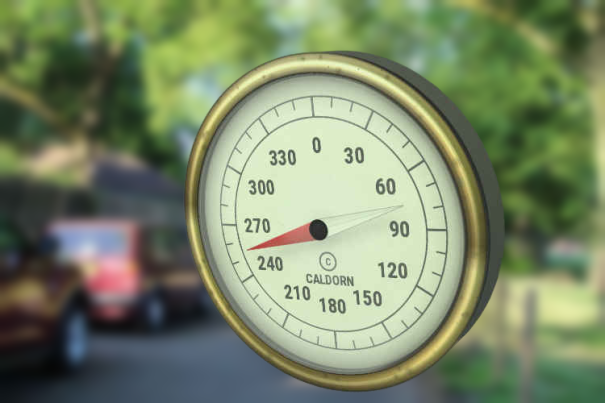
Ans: **255** °
